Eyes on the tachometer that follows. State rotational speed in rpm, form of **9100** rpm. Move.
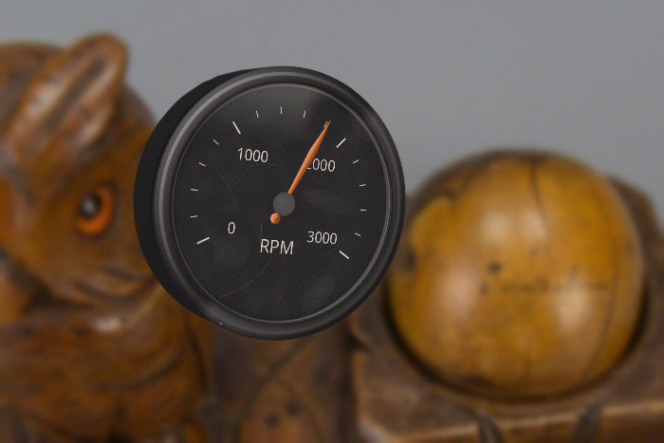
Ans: **1800** rpm
